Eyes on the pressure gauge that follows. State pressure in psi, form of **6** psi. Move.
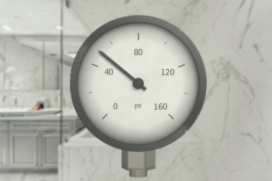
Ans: **50** psi
